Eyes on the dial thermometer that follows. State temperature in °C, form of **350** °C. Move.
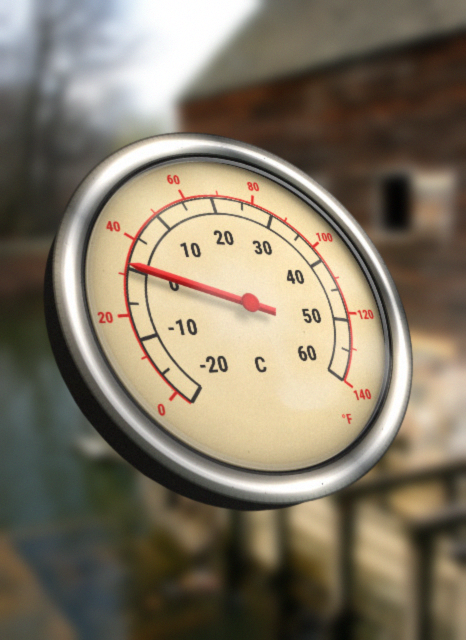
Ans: **0** °C
